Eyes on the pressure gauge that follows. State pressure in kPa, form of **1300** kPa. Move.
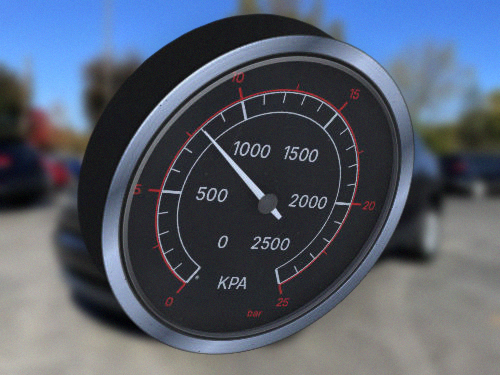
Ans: **800** kPa
